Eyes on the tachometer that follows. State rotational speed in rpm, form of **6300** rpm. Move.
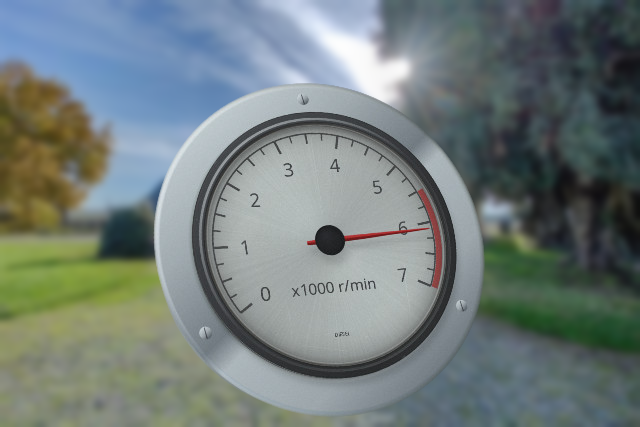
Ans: **6125** rpm
